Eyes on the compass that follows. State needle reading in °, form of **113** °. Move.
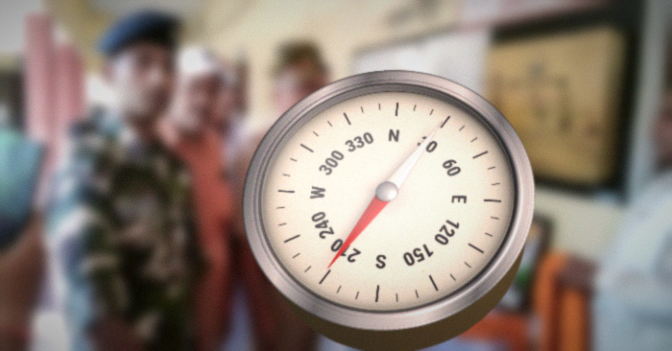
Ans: **210** °
